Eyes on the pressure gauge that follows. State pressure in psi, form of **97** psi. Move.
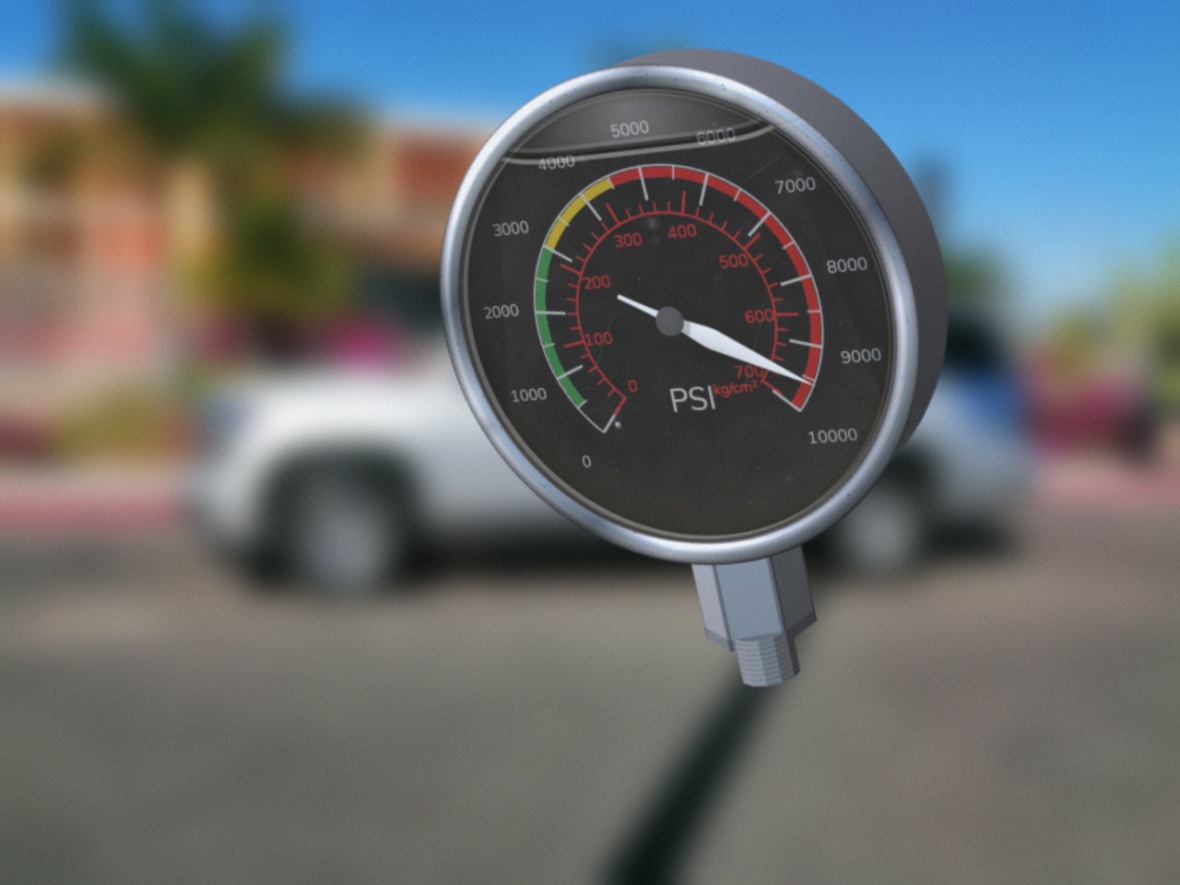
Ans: **9500** psi
